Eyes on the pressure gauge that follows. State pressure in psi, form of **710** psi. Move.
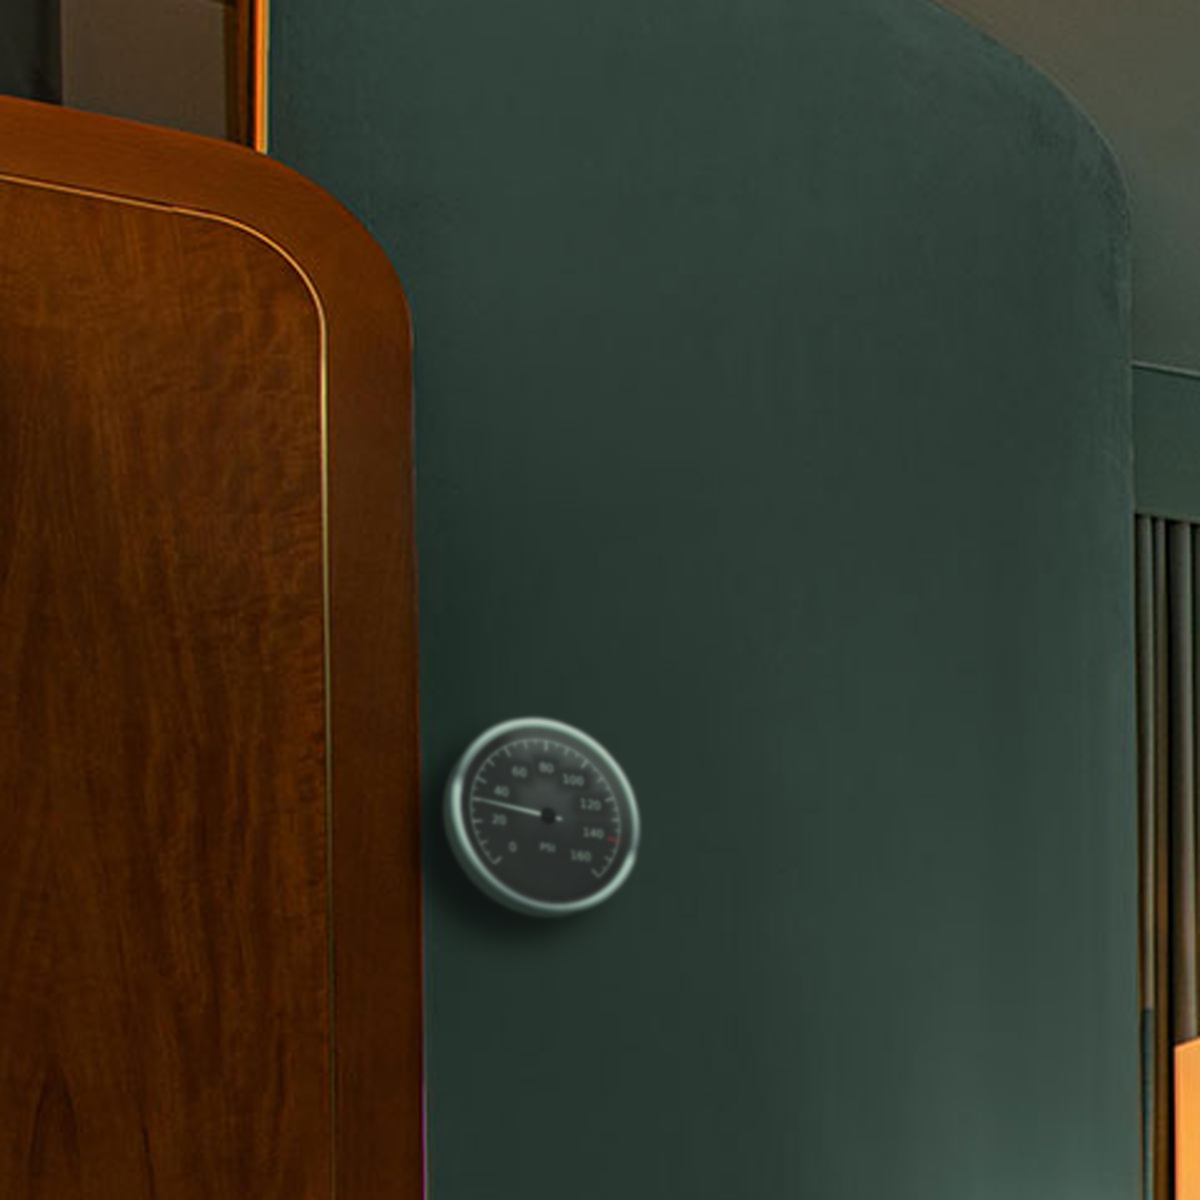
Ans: **30** psi
